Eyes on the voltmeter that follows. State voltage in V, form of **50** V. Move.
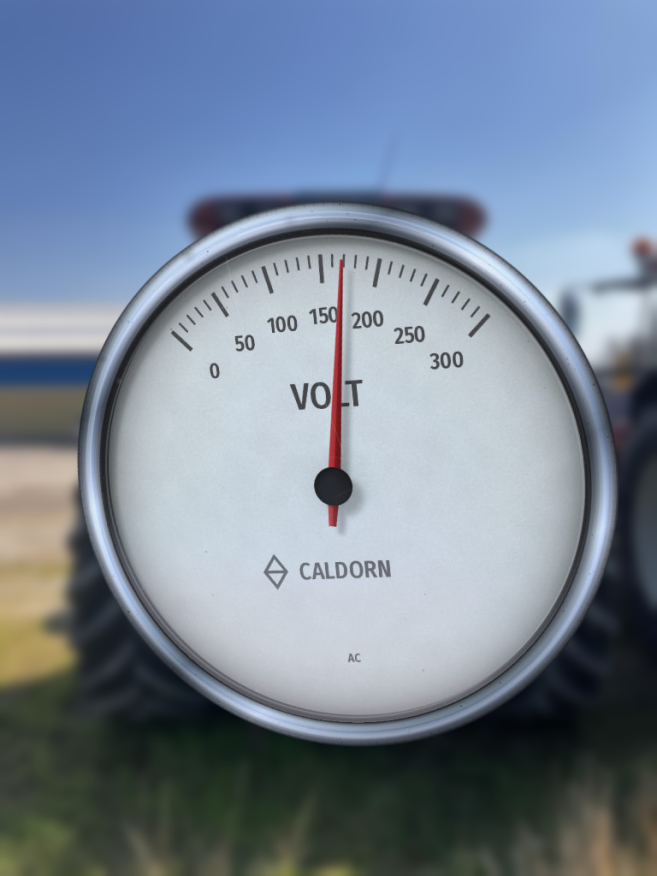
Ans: **170** V
